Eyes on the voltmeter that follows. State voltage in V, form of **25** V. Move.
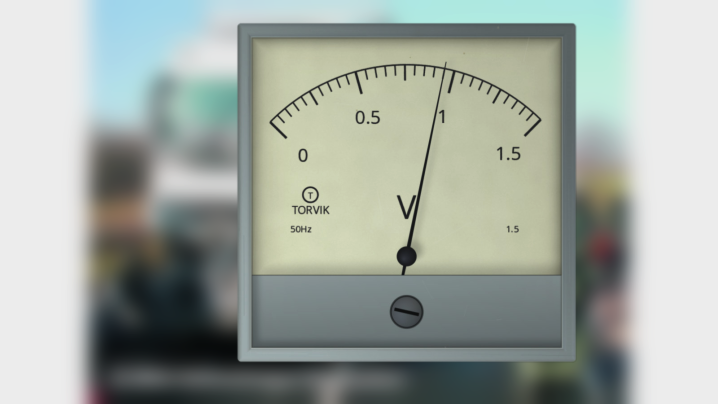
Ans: **0.95** V
